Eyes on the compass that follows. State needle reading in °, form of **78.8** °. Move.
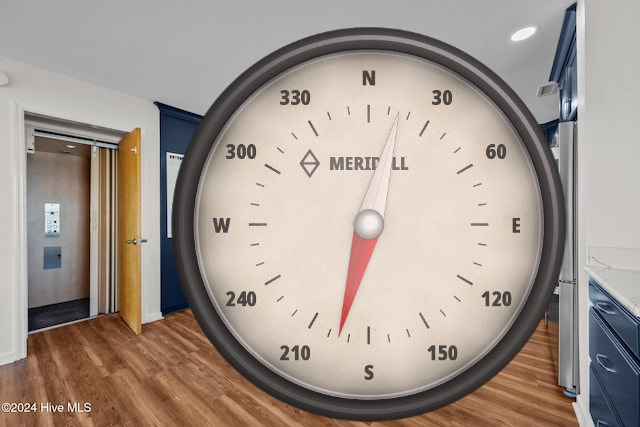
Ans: **195** °
